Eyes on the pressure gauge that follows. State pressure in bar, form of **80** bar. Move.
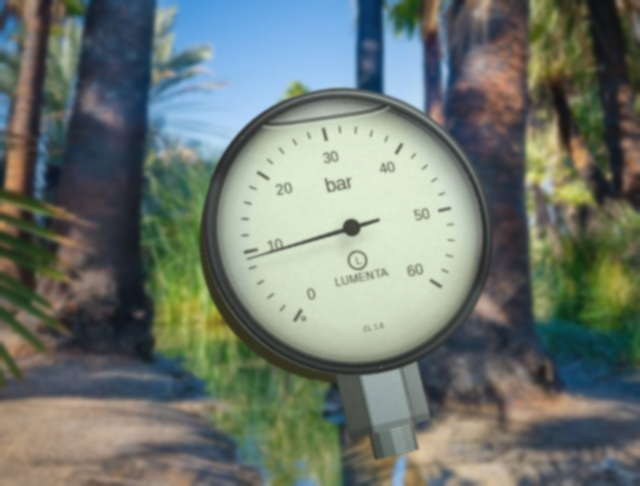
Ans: **9** bar
